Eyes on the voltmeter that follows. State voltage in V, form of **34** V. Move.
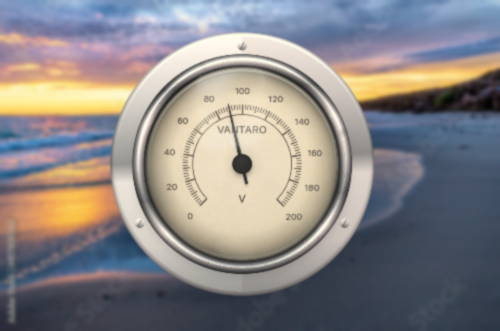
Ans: **90** V
